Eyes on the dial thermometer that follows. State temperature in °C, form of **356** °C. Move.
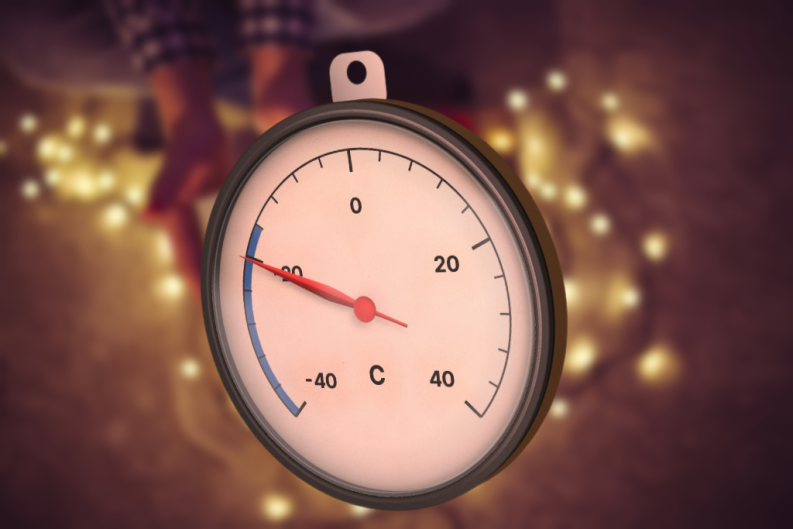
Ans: **-20** °C
